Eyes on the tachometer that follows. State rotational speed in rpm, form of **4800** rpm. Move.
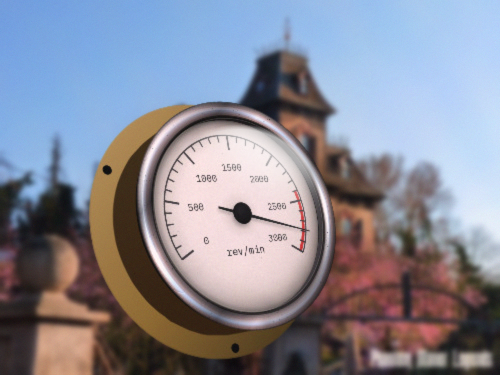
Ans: **2800** rpm
